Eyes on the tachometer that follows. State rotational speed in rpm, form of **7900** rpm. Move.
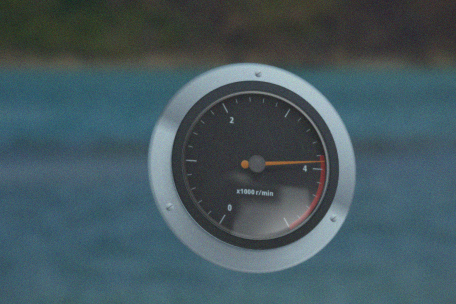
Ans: **3900** rpm
